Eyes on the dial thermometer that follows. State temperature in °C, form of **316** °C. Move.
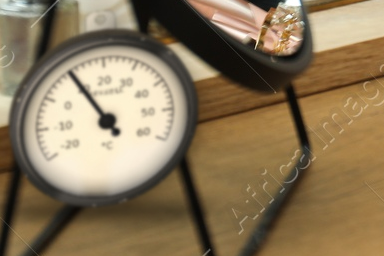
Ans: **10** °C
